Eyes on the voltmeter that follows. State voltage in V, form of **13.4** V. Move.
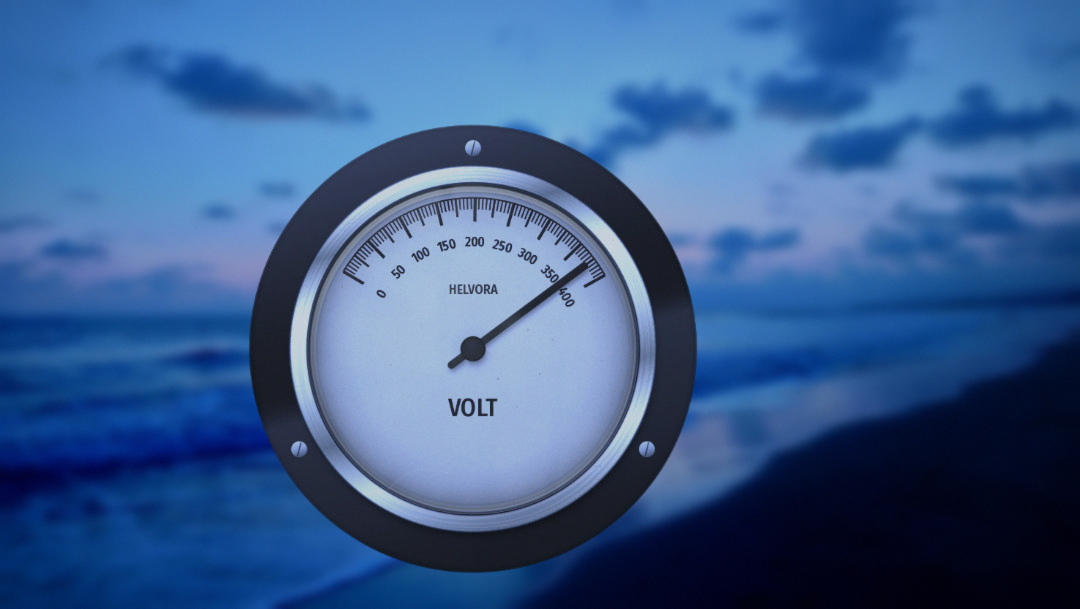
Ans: **375** V
